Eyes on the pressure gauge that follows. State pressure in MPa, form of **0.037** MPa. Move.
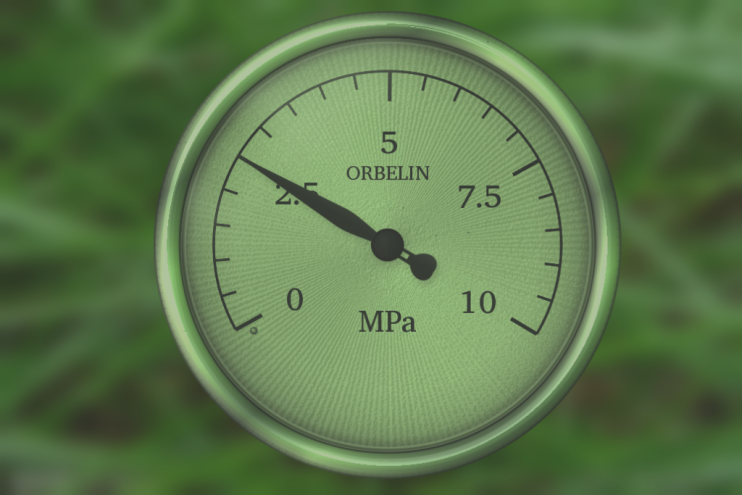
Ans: **2.5** MPa
